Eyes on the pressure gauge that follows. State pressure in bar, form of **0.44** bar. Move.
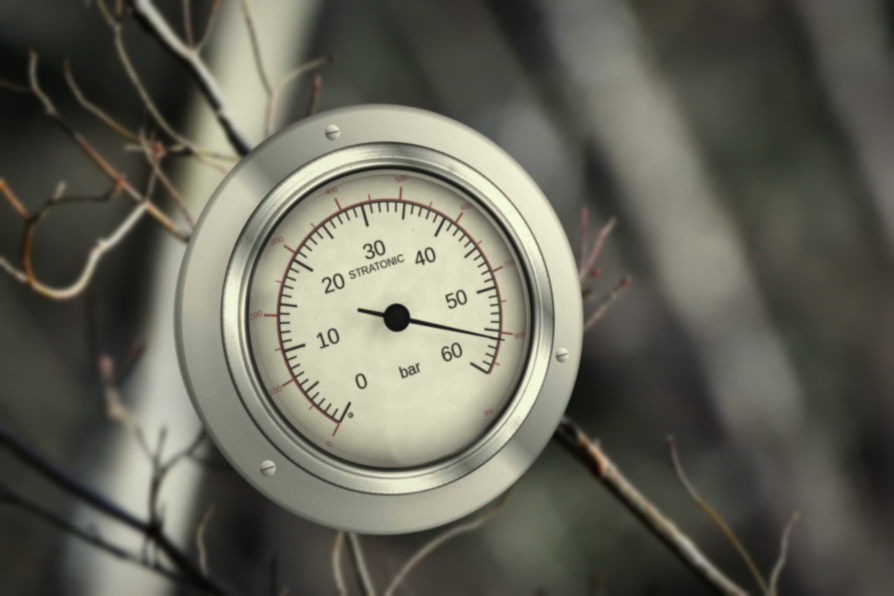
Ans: **56** bar
